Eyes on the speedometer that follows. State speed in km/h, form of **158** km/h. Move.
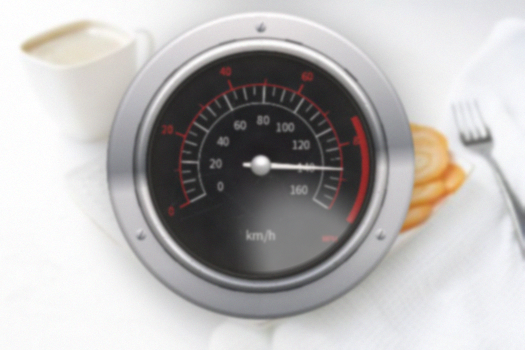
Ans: **140** km/h
